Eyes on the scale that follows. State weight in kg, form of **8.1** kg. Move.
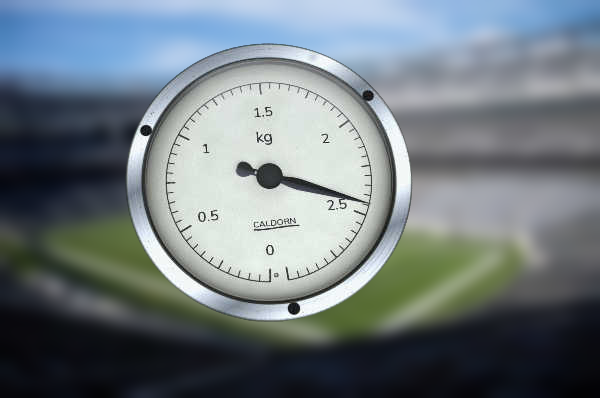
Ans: **2.45** kg
